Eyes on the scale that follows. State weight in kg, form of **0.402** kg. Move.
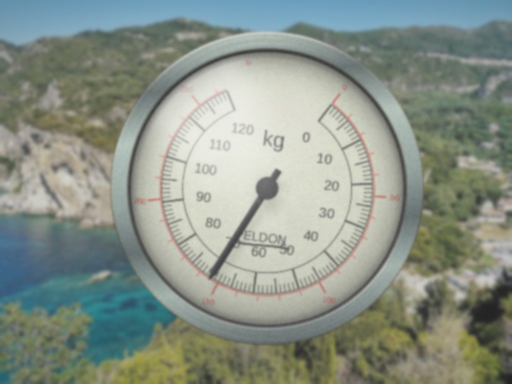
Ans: **70** kg
